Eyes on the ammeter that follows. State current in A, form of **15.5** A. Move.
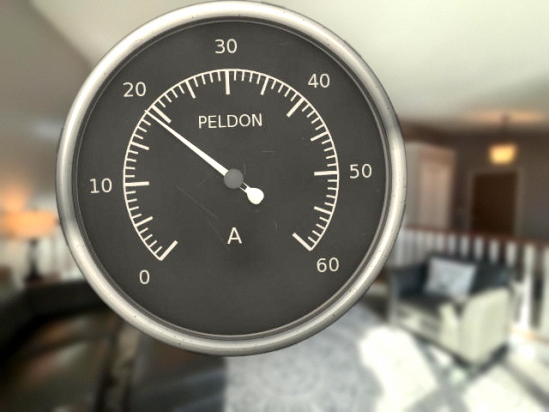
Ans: **19** A
